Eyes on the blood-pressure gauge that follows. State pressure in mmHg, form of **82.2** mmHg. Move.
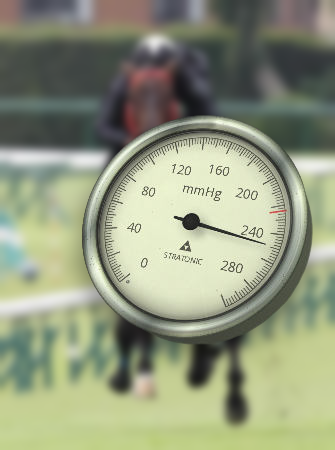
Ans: **250** mmHg
